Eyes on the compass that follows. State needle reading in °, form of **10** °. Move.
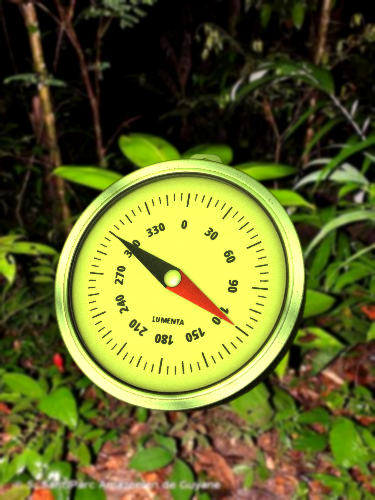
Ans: **120** °
